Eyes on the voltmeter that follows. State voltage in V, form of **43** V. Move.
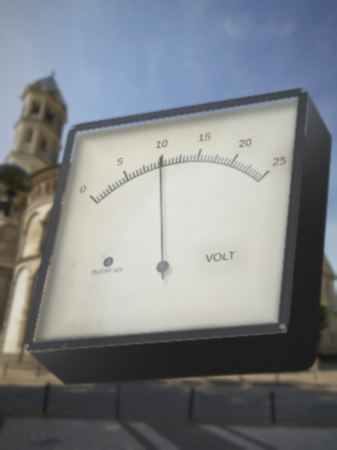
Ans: **10** V
